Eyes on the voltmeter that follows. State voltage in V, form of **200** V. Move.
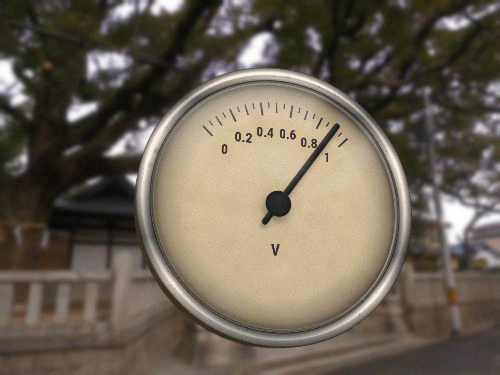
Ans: **0.9** V
